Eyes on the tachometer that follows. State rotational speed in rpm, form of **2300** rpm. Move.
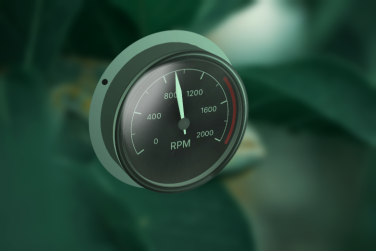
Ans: **900** rpm
